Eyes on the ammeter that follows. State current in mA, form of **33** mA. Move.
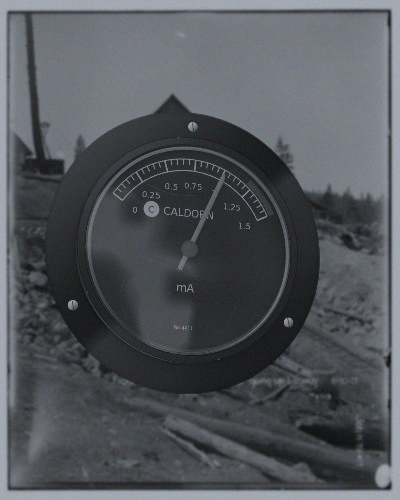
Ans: **1** mA
